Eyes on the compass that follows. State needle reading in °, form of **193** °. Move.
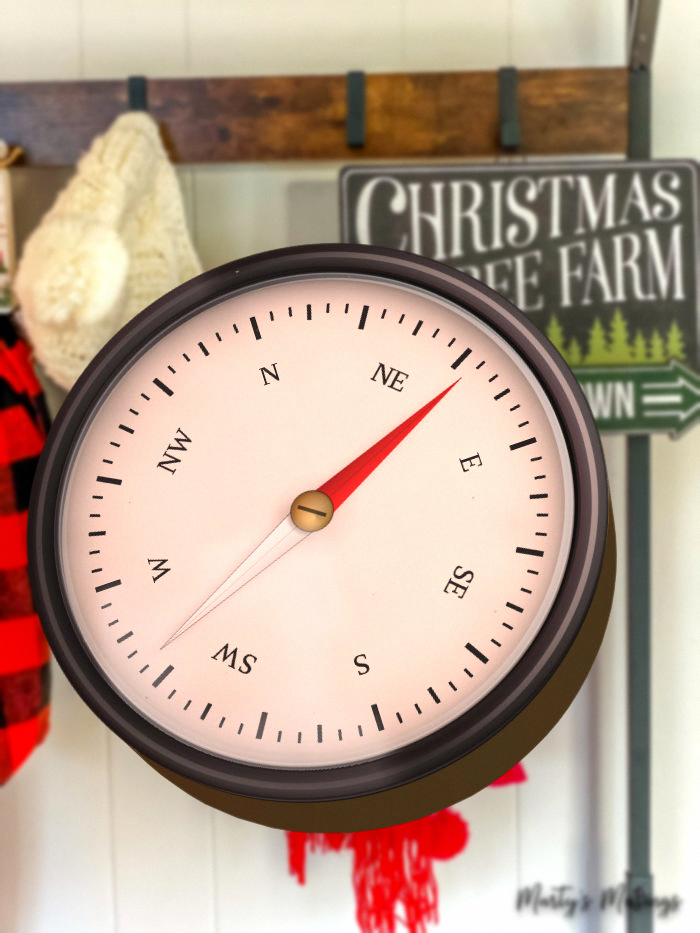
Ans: **65** °
